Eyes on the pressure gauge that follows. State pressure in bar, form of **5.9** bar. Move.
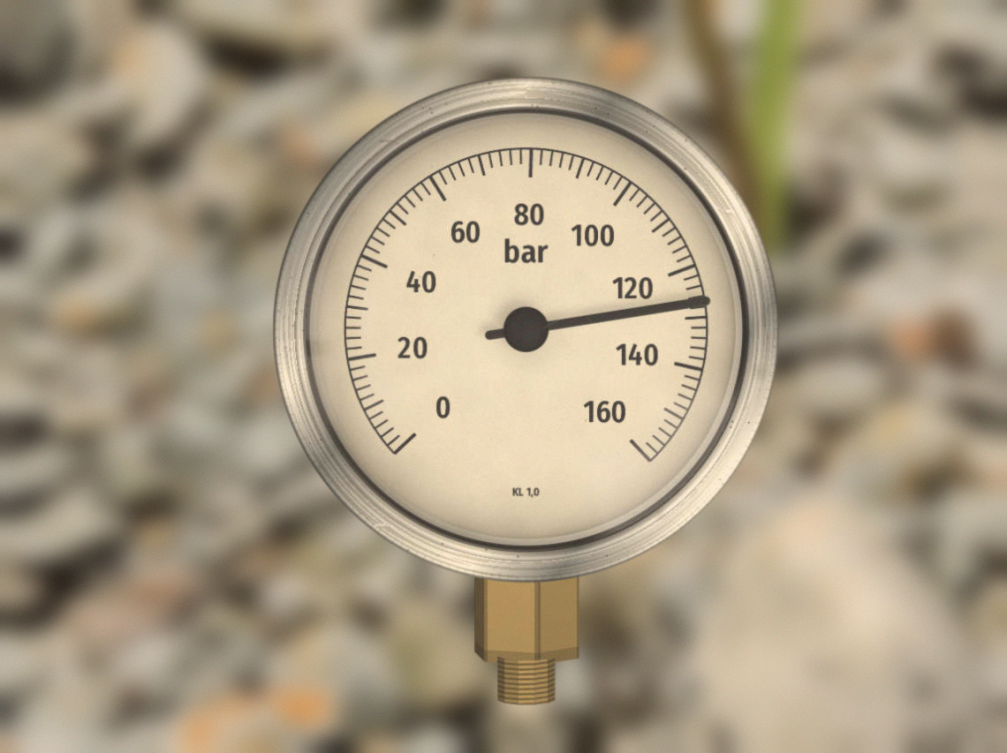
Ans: **127** bar
